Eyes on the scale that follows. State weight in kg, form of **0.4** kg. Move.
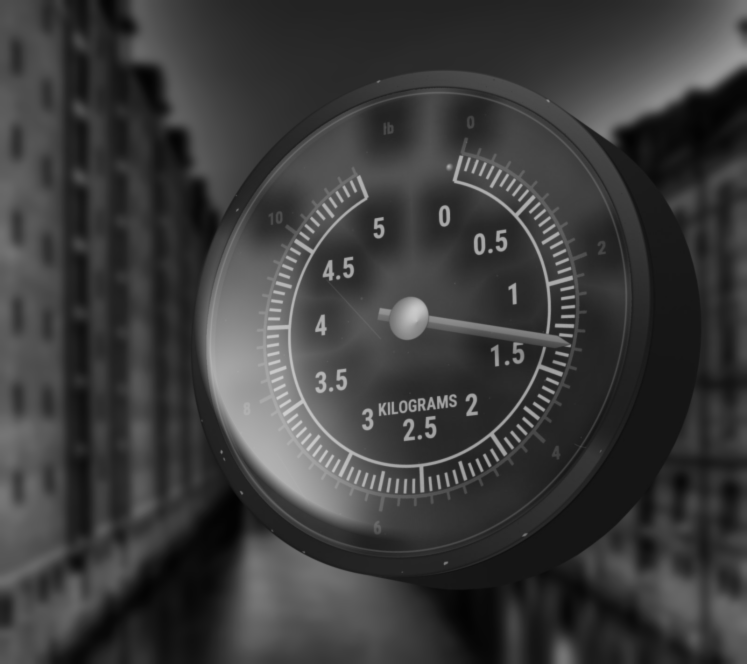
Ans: **1.35** kg
